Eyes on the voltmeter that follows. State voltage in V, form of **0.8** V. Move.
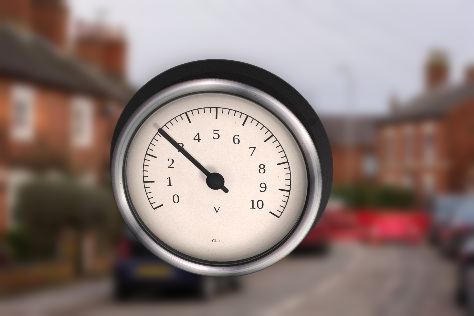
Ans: **3** V
